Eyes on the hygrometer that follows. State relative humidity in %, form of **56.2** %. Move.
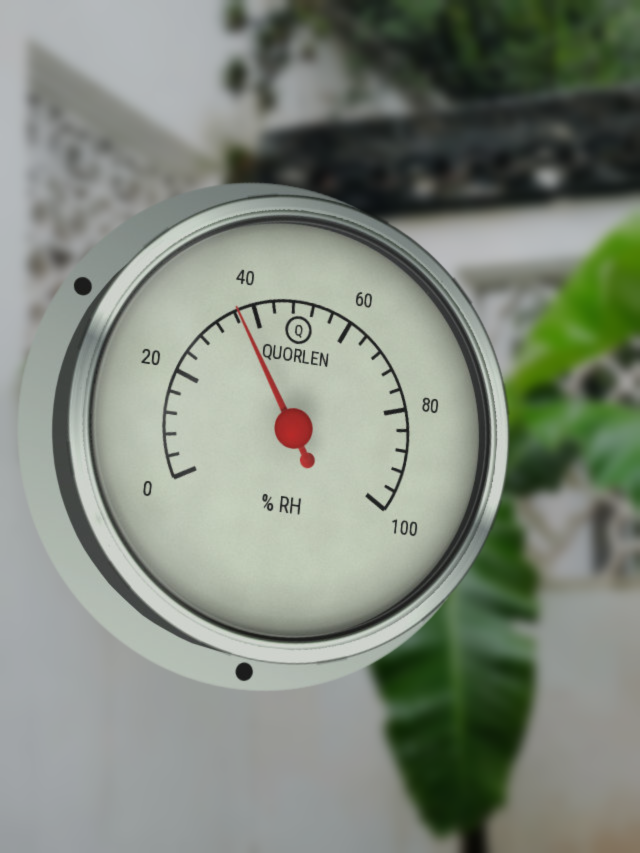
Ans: **36** %
